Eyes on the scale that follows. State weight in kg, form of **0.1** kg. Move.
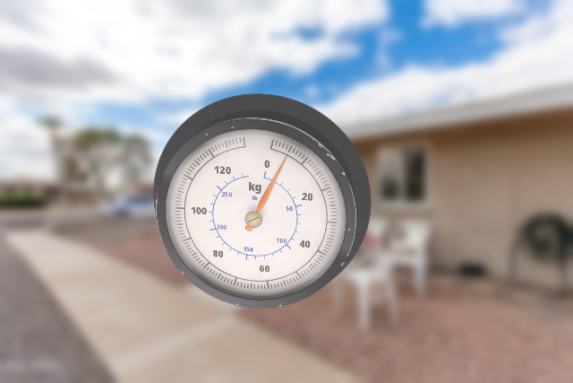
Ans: **5** kg
